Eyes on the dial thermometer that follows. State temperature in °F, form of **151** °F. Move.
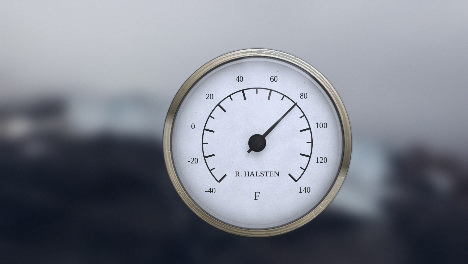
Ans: **80** °F
